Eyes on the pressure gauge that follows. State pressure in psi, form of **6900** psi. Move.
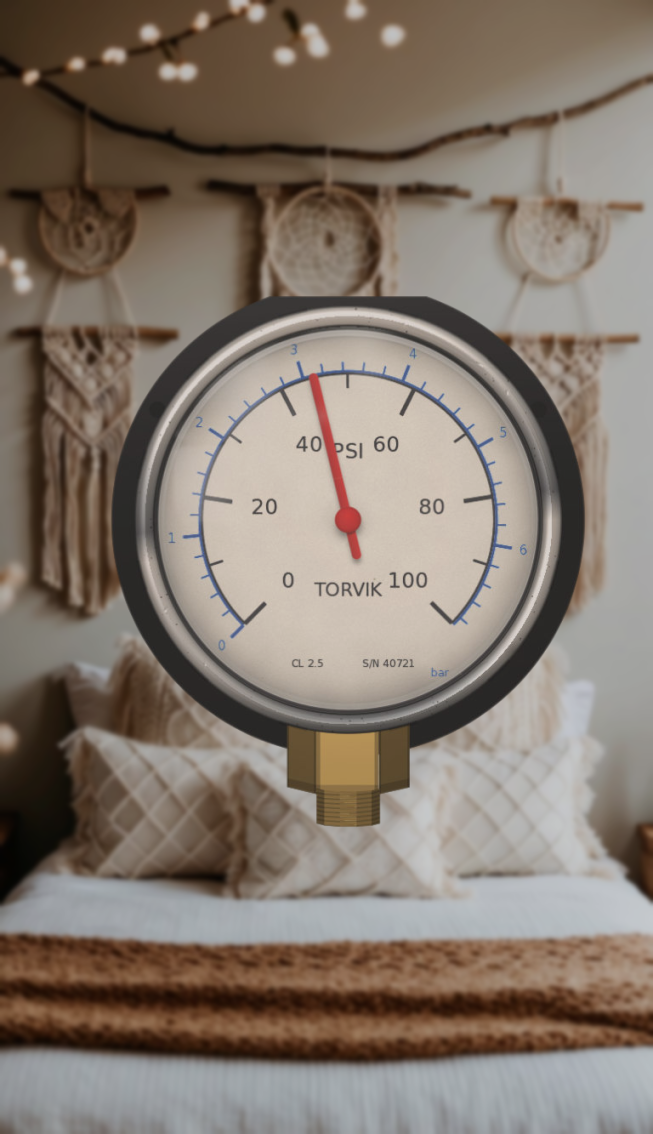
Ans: **45** psi
